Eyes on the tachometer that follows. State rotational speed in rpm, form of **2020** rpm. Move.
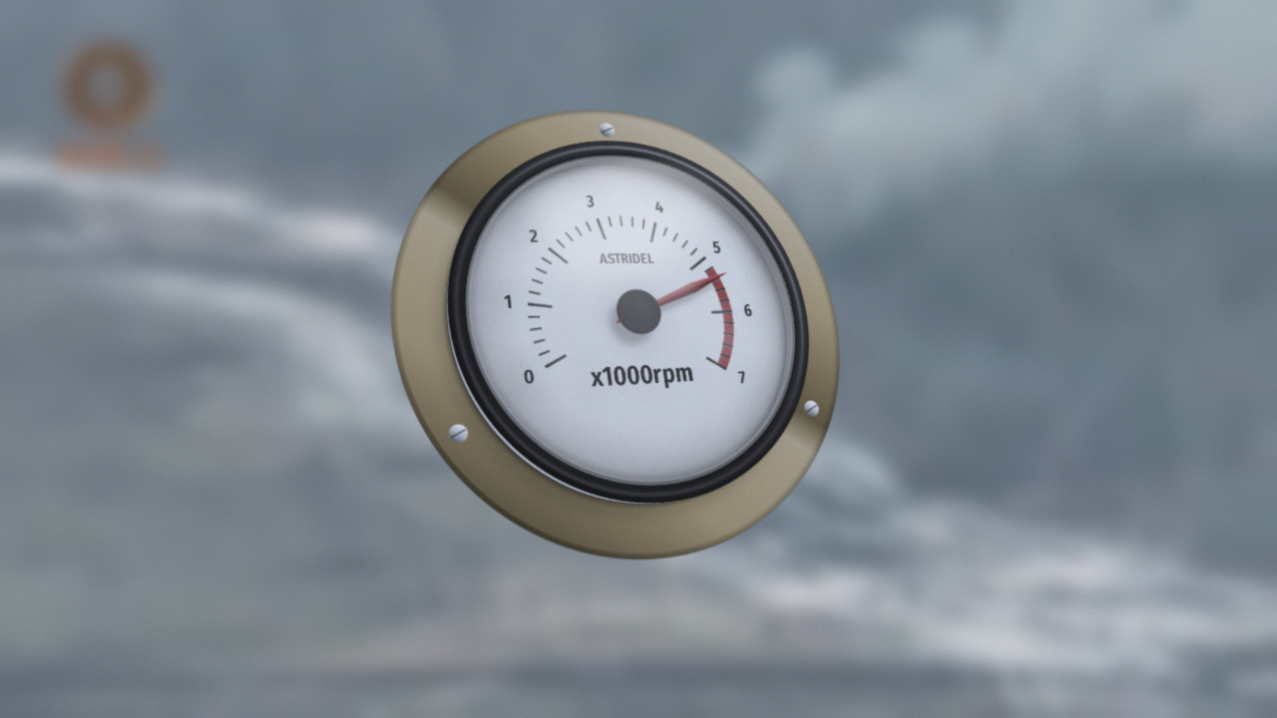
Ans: **5400** rpm
